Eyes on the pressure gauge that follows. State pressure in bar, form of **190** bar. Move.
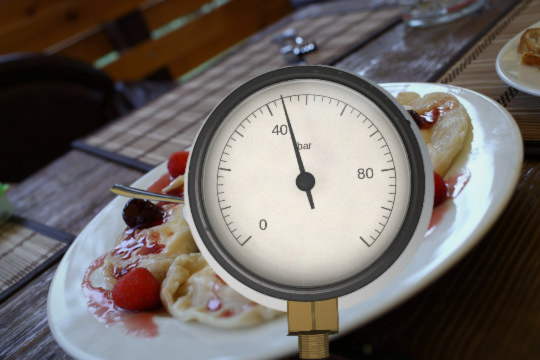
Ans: **44** bar
